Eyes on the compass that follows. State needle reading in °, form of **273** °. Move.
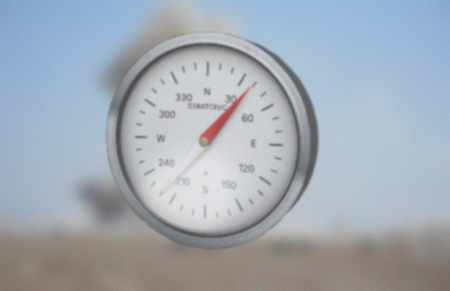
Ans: **40** °
